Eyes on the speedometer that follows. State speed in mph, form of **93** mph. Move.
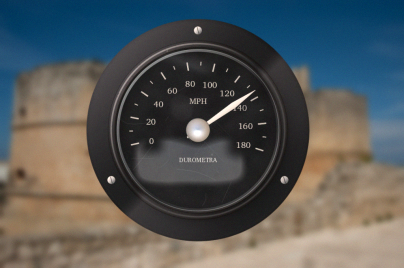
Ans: **135** mph
